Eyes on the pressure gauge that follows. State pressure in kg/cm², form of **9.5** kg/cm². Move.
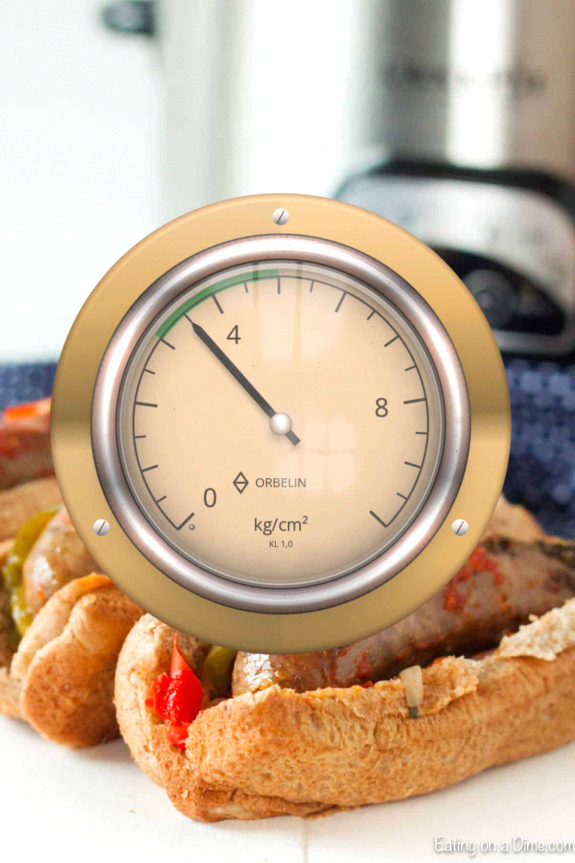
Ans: **3.5** kg/cm²
